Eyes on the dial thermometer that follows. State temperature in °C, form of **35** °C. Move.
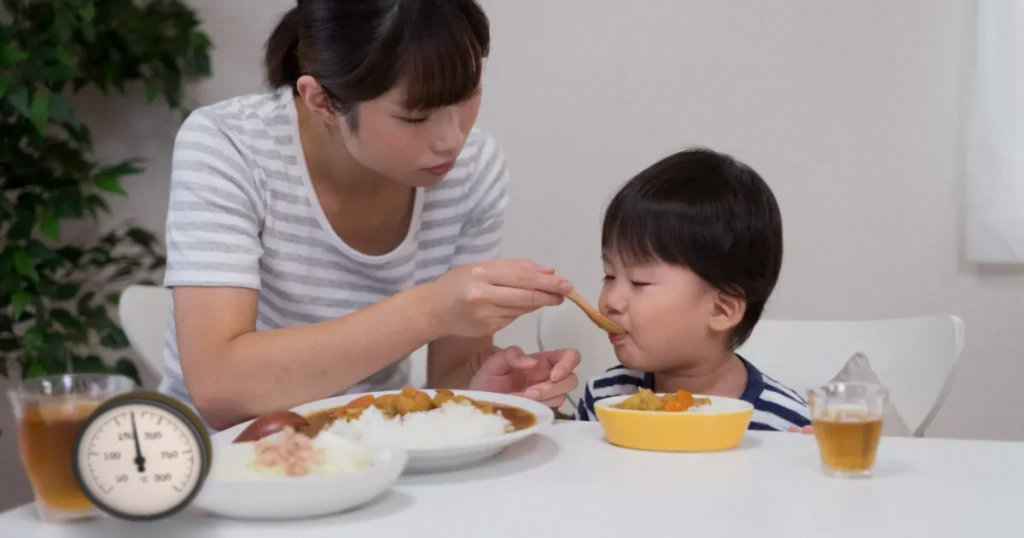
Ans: **170** °C
